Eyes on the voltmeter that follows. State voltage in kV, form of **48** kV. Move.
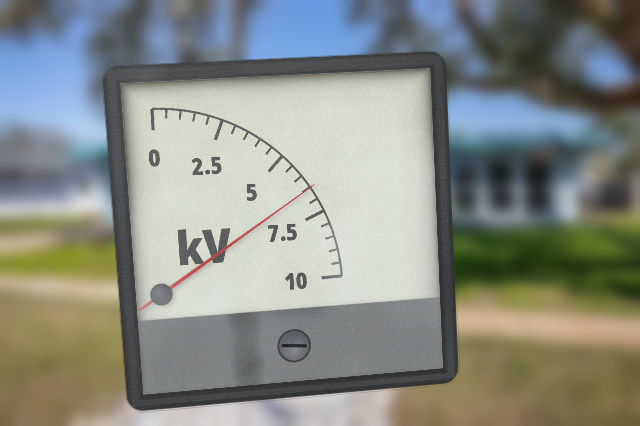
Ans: **6.5** kV
